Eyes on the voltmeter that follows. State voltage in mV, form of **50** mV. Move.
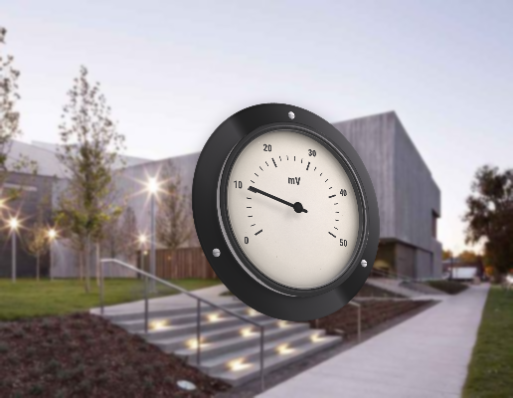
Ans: **10** mV
